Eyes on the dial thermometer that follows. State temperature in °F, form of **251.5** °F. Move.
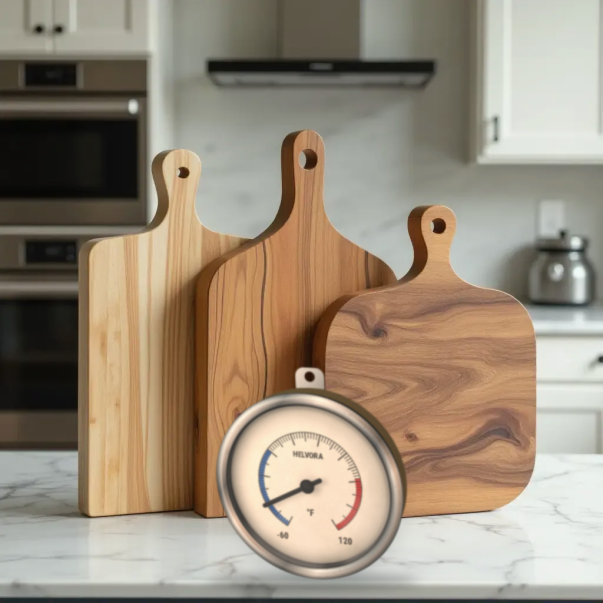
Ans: **-40** °F
